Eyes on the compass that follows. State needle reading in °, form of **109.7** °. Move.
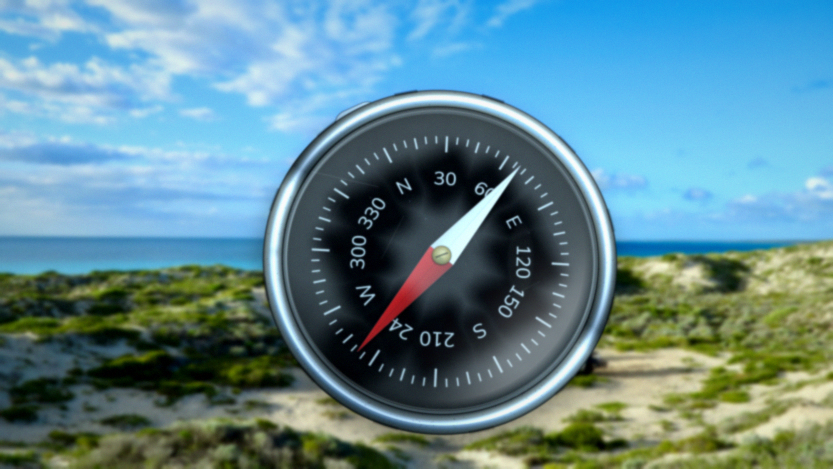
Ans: **247.5** °
